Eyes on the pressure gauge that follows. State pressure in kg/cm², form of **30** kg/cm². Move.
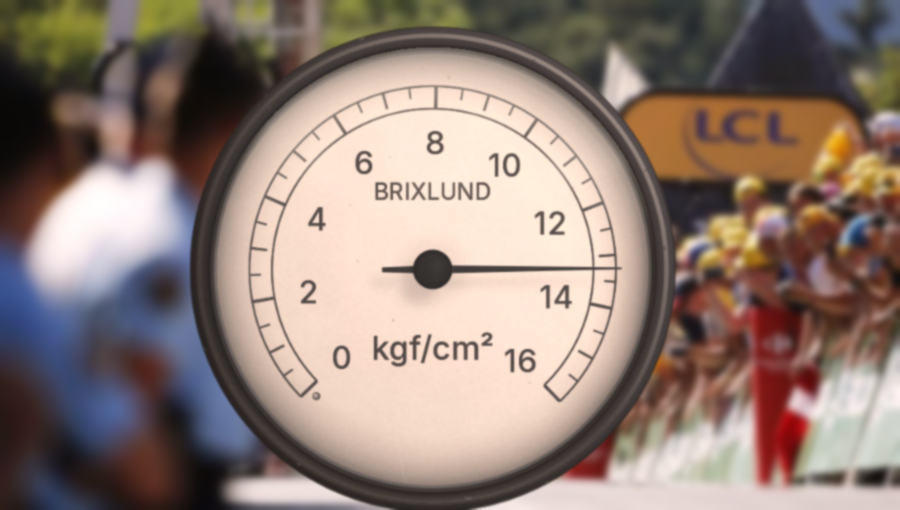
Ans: **13.25** kg/cm²
